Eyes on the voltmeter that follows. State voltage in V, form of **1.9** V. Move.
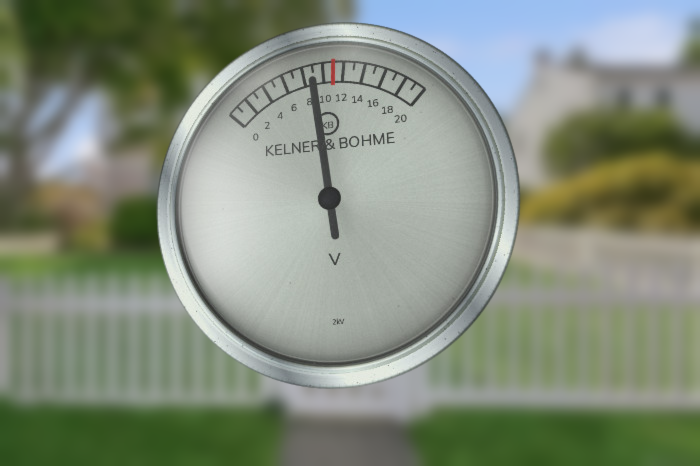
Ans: **9** V
